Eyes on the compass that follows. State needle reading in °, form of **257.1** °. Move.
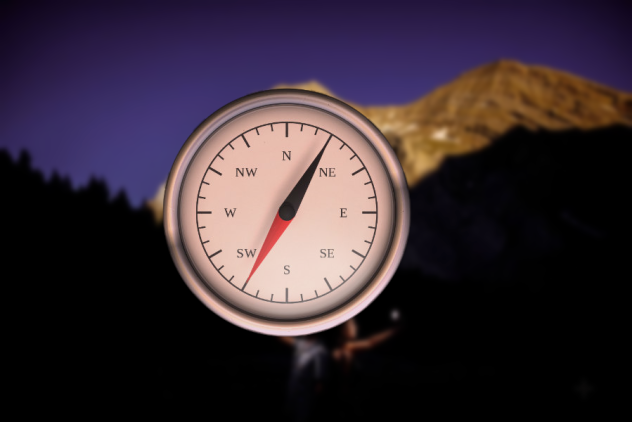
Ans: **210** °
